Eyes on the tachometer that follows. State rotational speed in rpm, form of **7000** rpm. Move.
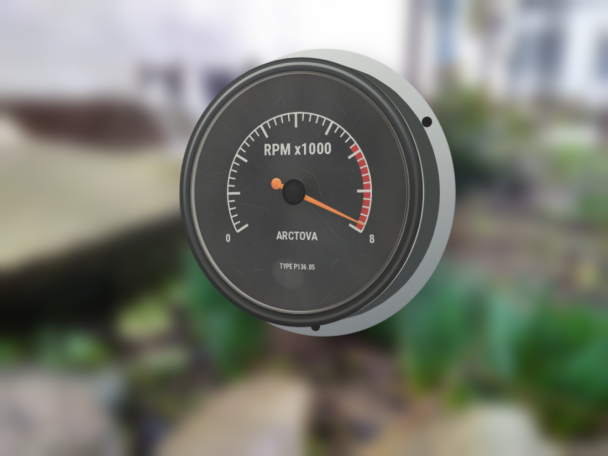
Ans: **7800** rpm
